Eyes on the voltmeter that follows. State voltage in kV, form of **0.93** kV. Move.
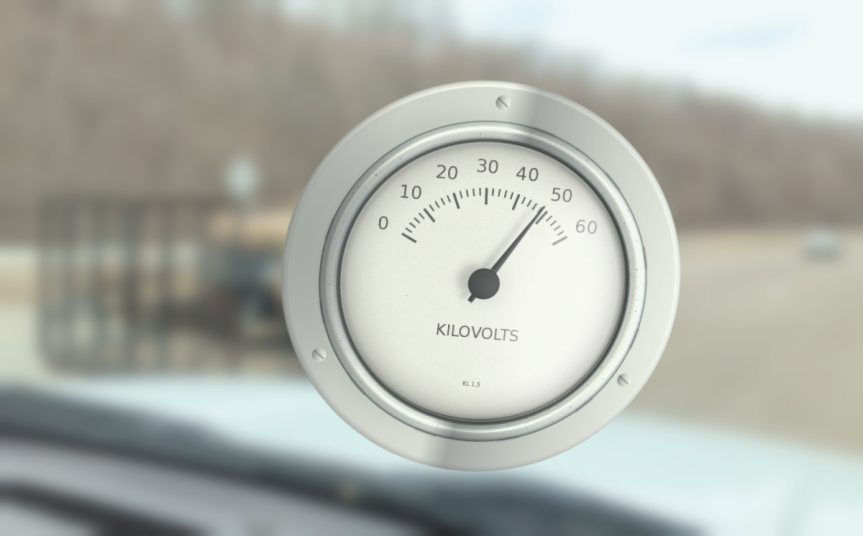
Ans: **48** kV
